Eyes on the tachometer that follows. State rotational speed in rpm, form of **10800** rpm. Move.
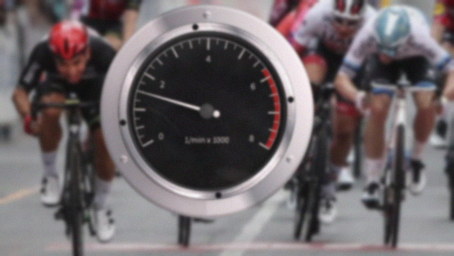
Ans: **1500** rpm
